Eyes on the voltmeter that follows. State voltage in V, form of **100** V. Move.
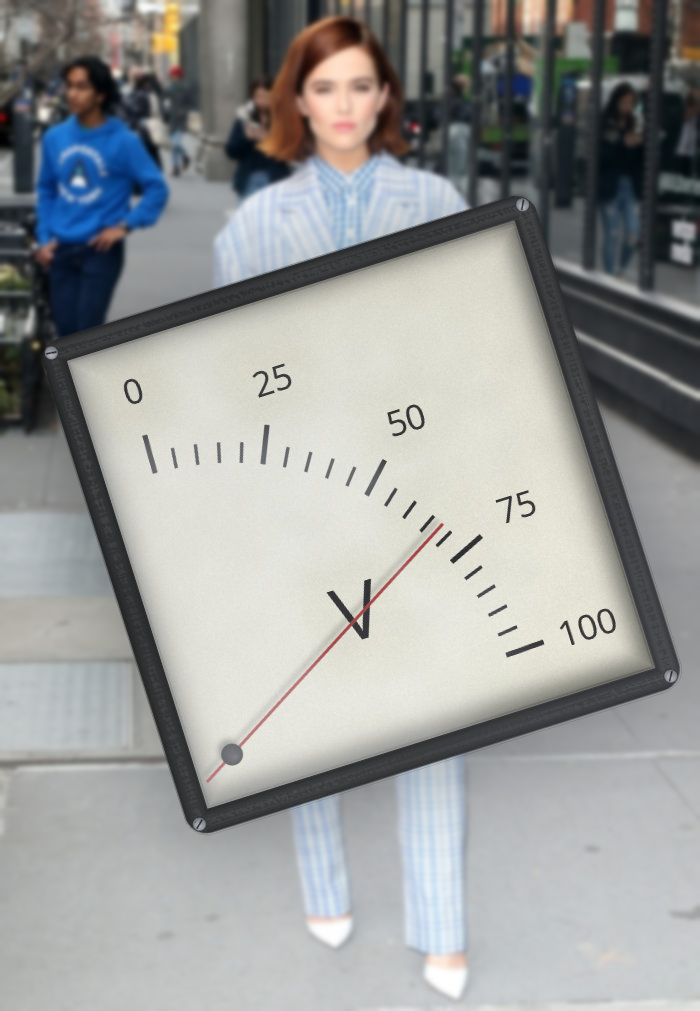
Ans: **67.5** V
